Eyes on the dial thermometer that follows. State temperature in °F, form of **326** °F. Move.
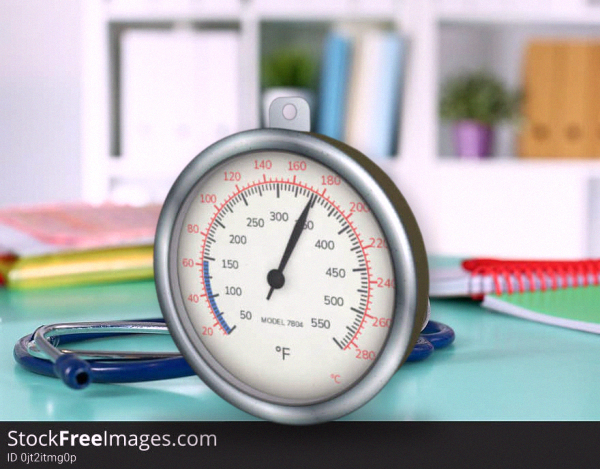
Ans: **350** °F
